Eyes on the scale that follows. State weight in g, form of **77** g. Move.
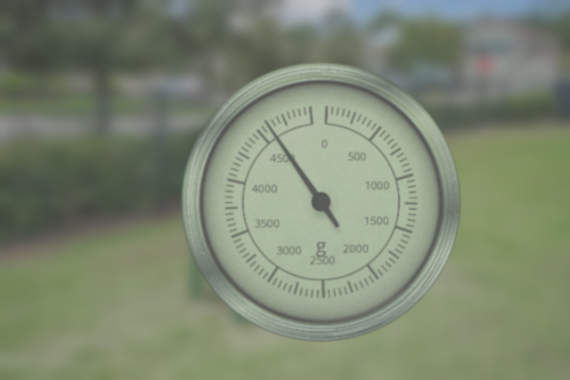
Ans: **4600** g
